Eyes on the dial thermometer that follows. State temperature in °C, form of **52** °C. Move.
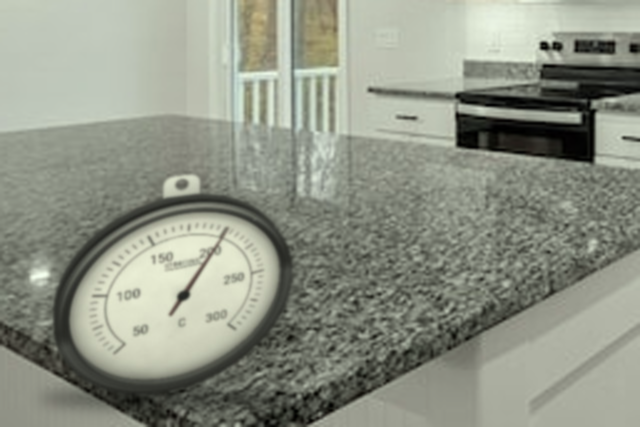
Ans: **200** °C
